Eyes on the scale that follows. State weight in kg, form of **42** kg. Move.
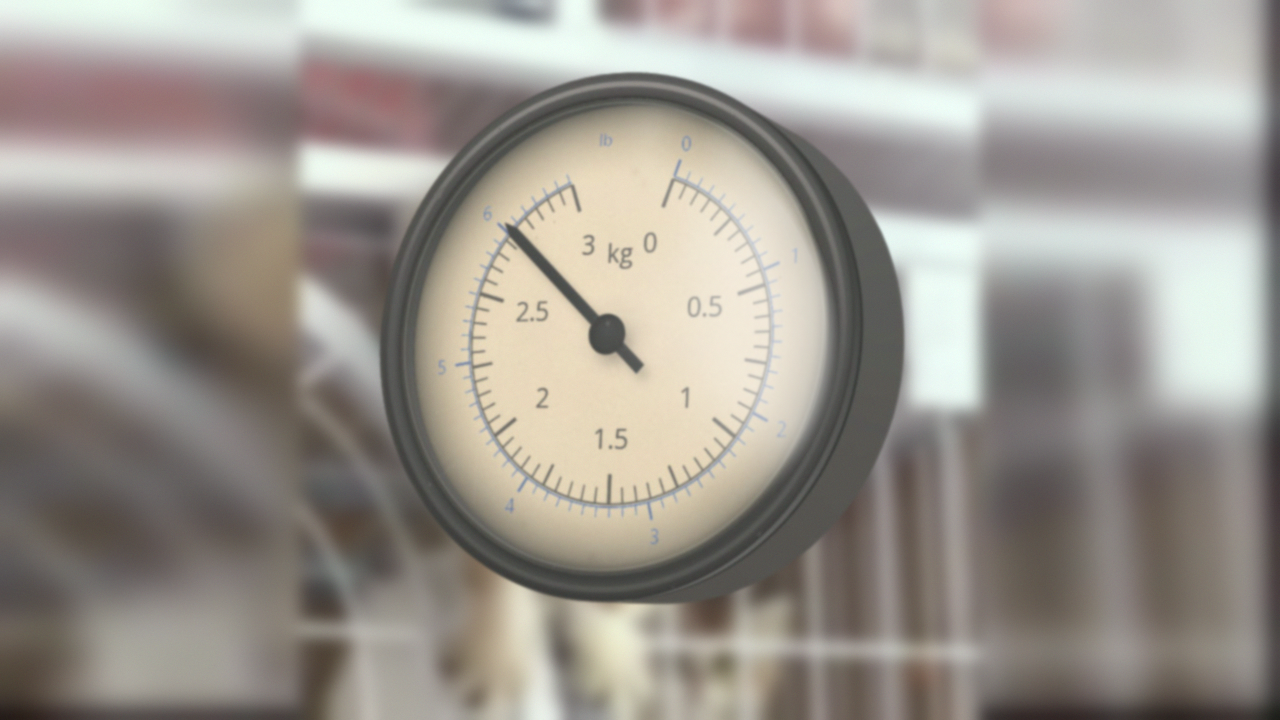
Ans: **2.75** kg
